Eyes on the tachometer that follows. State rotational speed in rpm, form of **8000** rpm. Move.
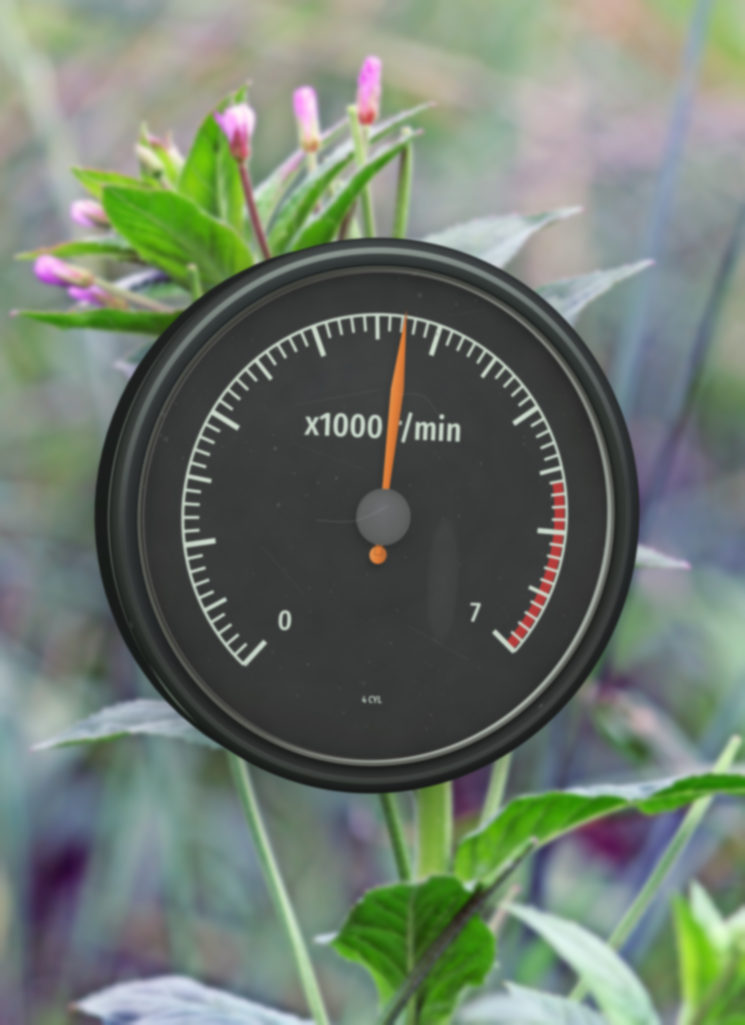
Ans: **3700** rpm
